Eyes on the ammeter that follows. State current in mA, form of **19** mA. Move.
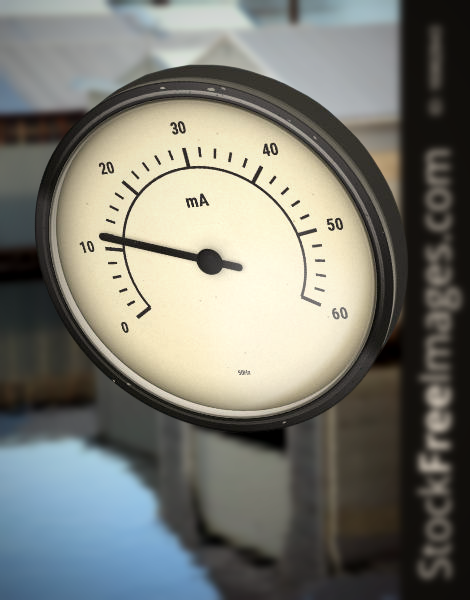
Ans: **12** mA
